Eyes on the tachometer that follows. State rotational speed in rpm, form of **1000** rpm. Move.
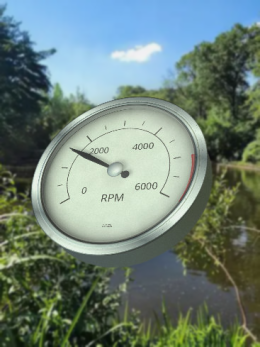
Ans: **1500** rpm
